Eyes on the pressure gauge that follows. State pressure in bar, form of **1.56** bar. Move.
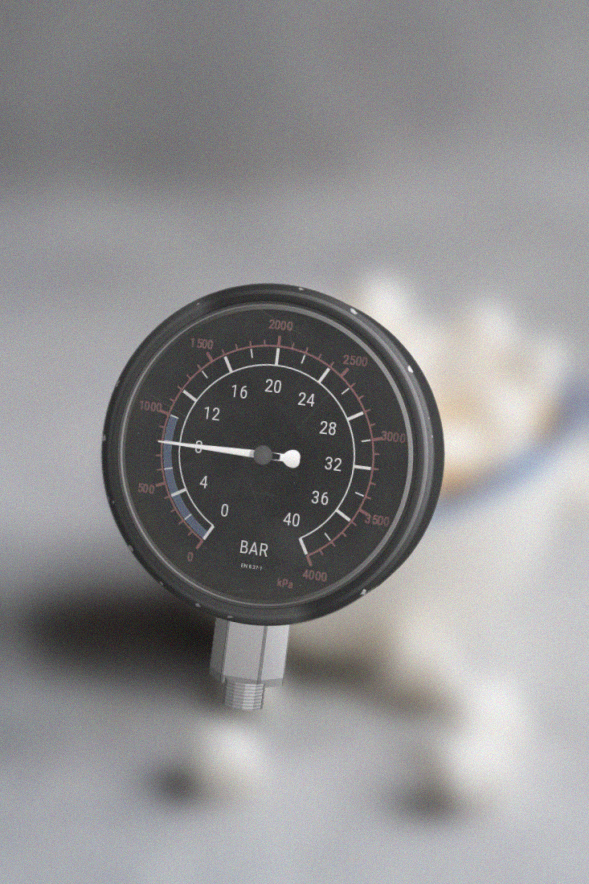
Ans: **8** bar
